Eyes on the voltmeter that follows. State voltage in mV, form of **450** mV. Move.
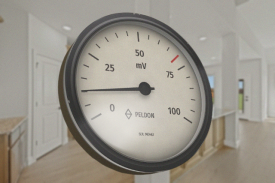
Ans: **10** mV
